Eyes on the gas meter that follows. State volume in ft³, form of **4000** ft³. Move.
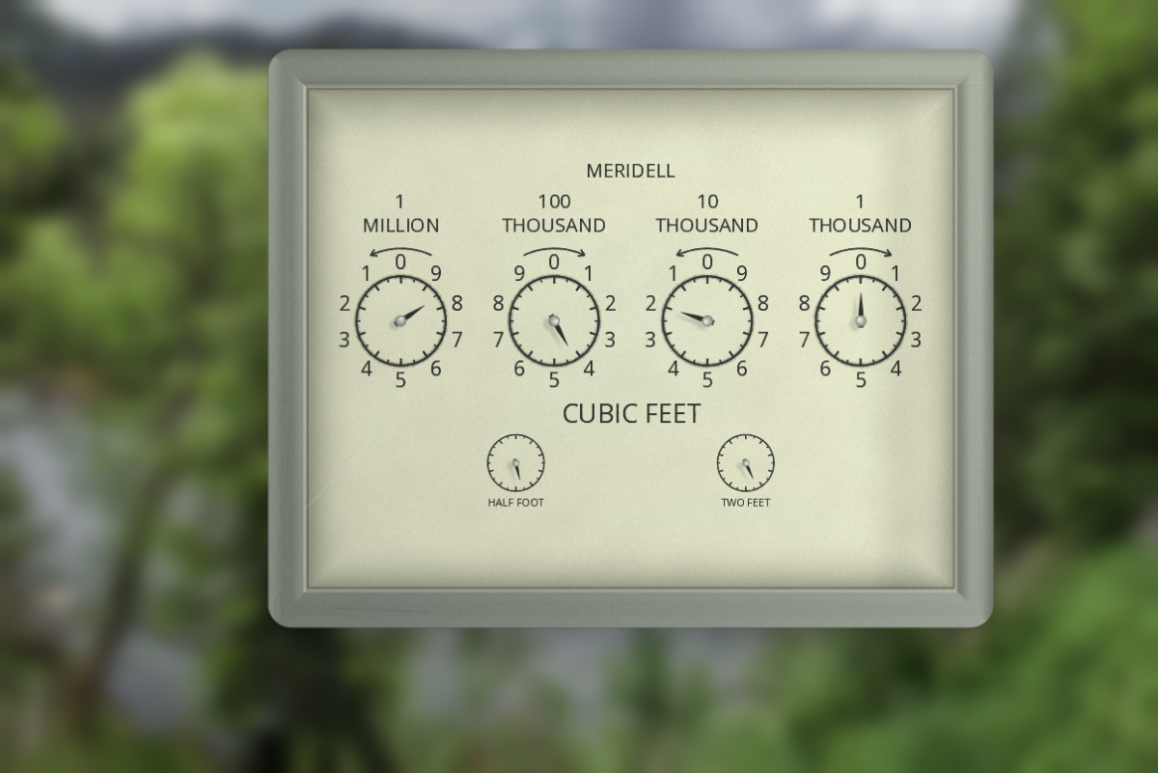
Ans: **842000** ft³
